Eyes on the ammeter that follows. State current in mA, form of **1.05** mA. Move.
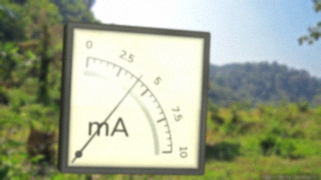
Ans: **4** mA
